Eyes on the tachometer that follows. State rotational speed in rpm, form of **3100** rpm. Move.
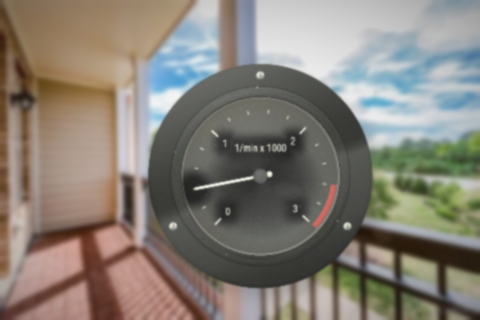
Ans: **400** rpm
